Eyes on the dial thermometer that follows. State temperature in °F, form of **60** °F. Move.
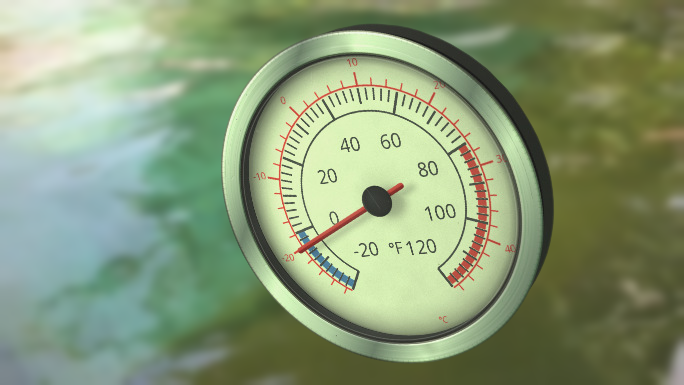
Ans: **-4** °F
